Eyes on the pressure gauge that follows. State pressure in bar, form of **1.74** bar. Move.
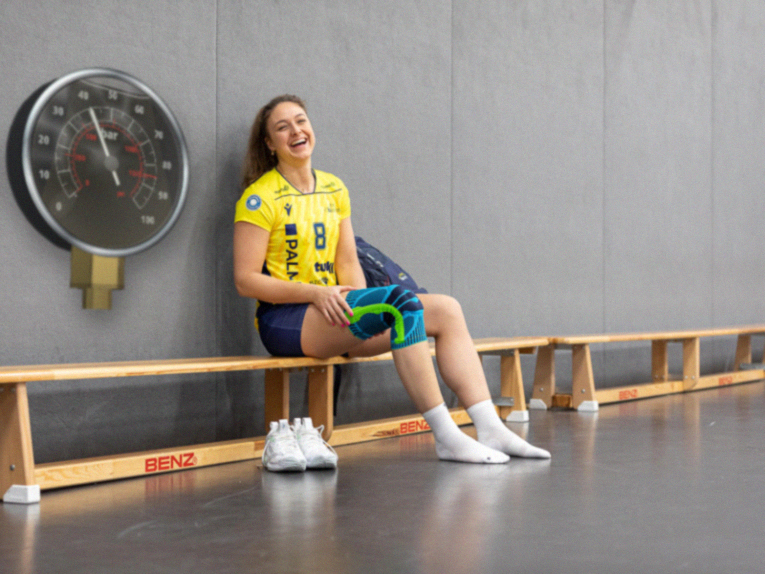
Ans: **40** bar
